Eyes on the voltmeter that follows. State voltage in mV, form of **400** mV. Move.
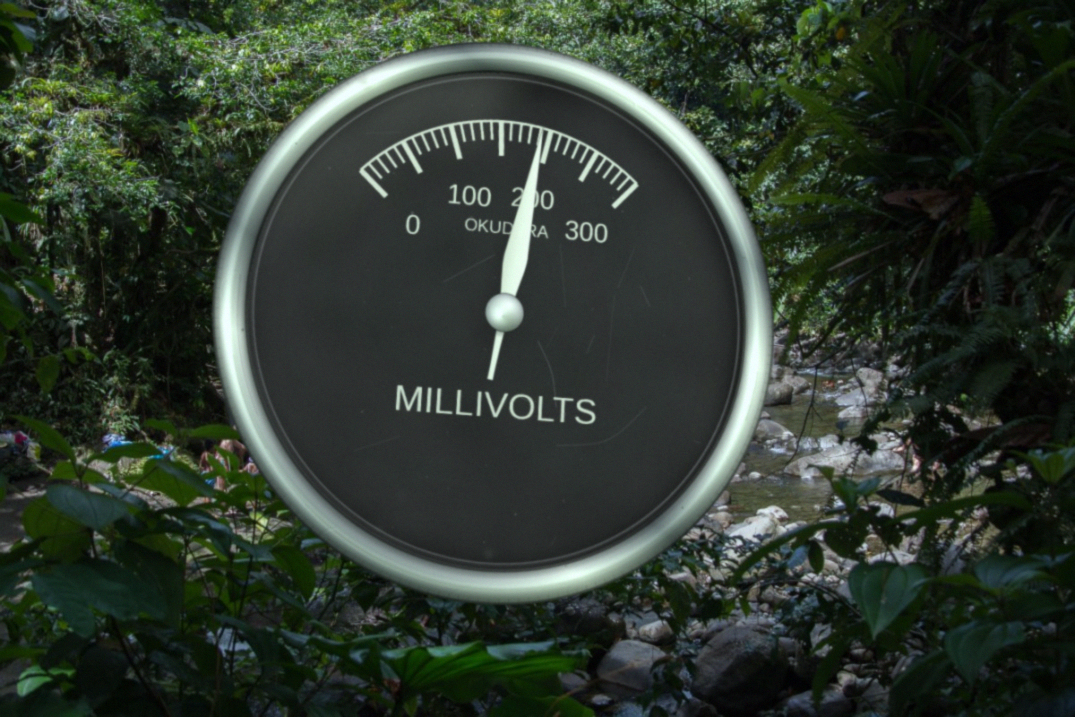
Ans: **190** mV
